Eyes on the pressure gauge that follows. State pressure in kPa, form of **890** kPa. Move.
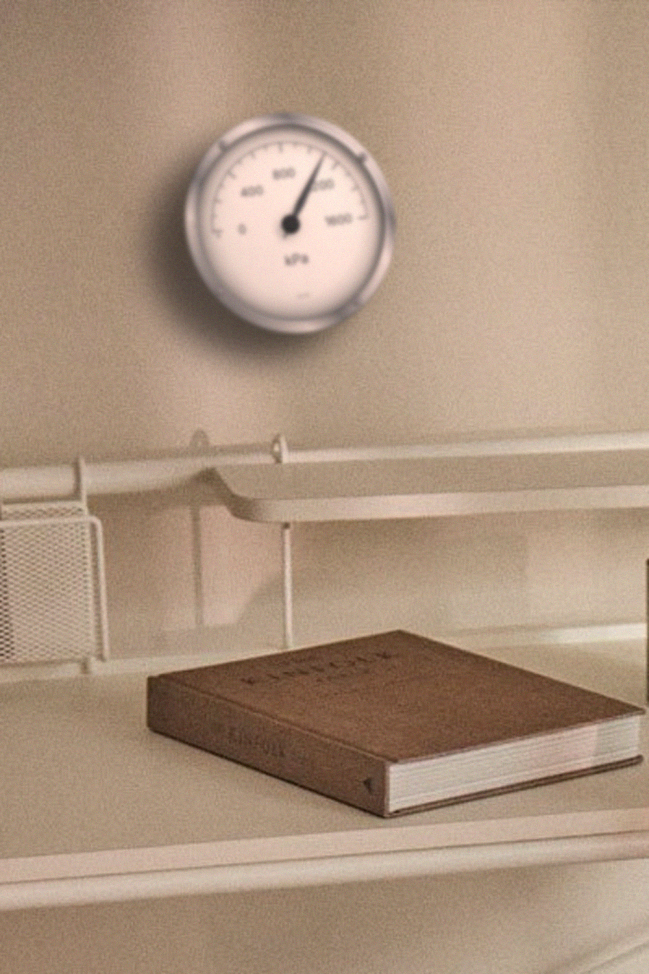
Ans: **1100** kPa
